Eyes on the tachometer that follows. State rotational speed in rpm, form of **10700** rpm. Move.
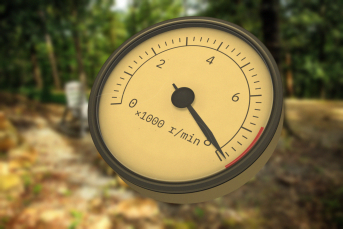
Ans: **7900** rpm
